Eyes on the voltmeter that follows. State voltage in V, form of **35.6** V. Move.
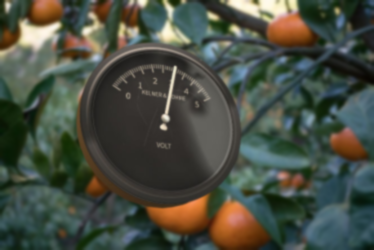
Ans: **3** V
